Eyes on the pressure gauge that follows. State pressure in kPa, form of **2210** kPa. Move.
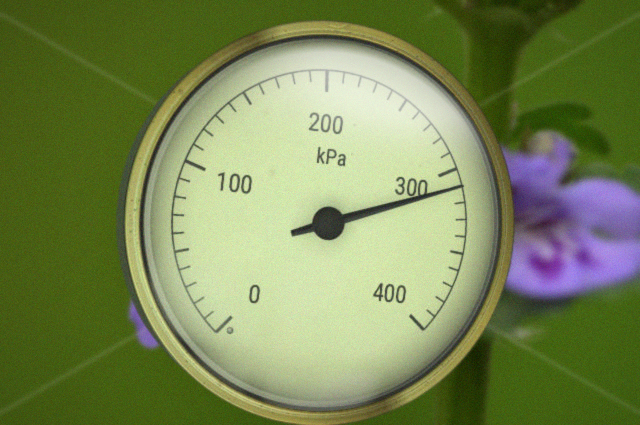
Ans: **310** kPa
